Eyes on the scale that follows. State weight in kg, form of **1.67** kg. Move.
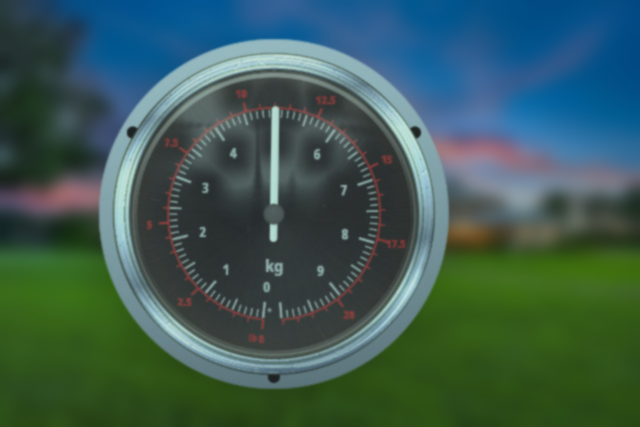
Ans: **5** kg
